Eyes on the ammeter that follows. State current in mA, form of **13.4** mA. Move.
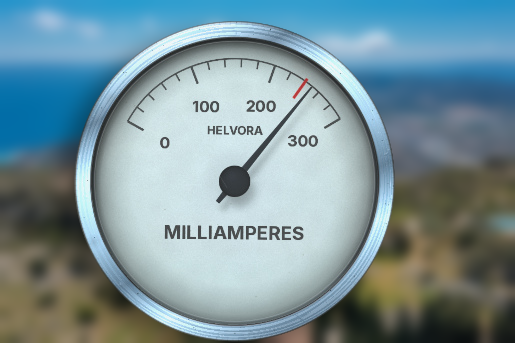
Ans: **250** mA
